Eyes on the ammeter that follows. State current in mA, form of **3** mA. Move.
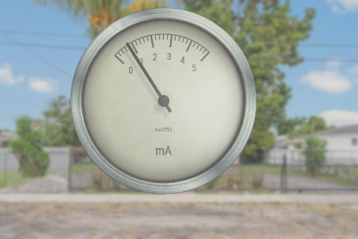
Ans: **0.8** mA
